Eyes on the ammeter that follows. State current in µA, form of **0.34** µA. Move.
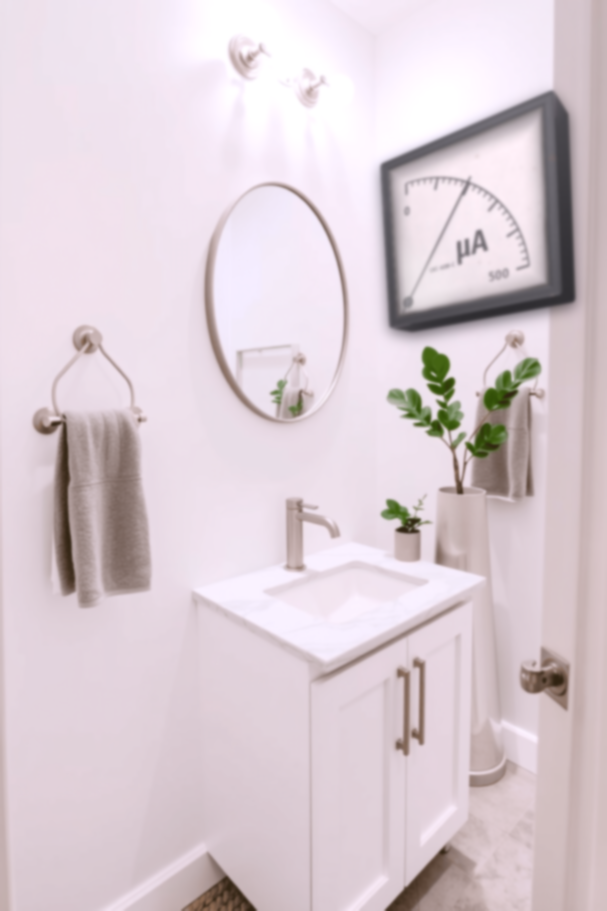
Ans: **200** µA
